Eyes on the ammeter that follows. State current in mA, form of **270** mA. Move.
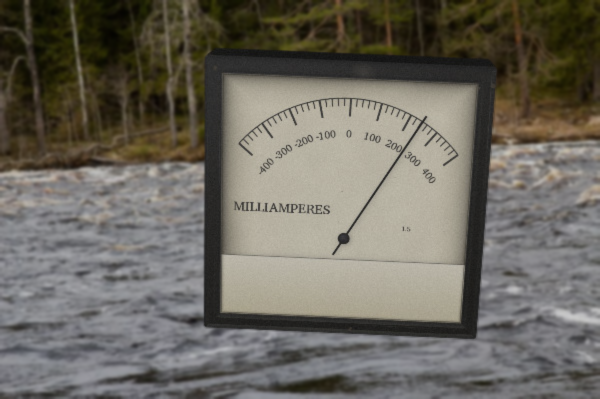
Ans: **240** mA
